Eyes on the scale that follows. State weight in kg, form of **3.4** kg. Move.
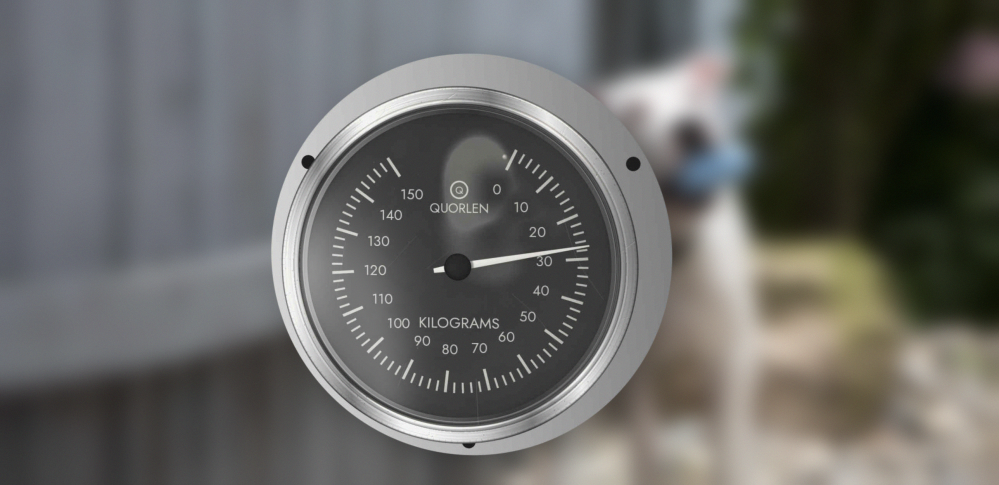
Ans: **27** kg
